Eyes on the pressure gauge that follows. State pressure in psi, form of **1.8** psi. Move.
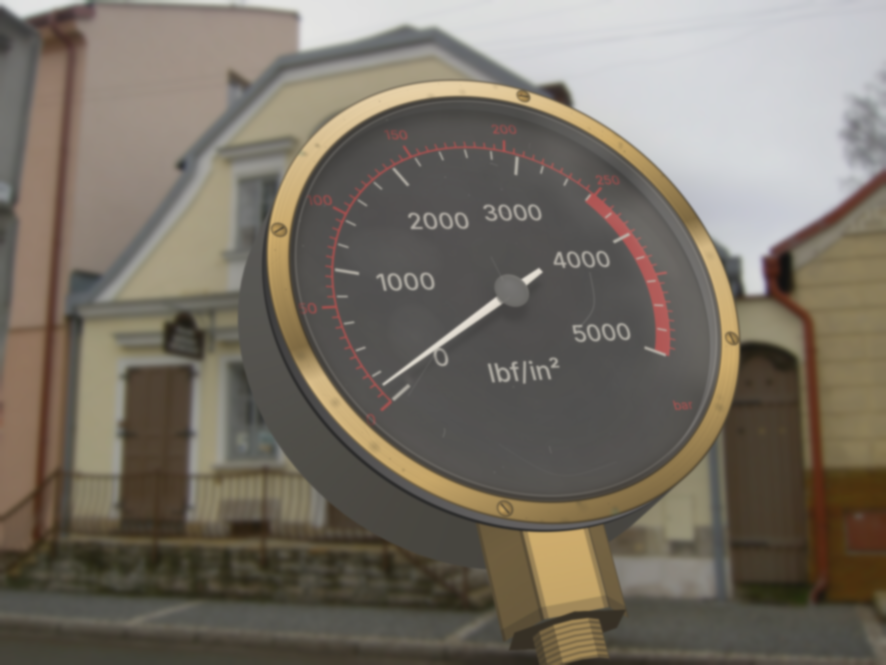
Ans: **100** psi
